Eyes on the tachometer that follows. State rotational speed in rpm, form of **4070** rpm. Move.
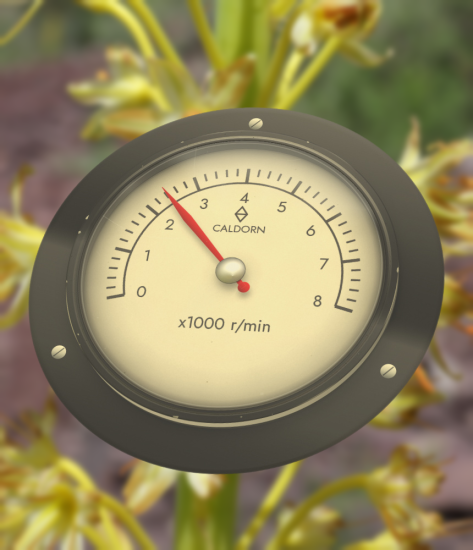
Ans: **2400** rpm
